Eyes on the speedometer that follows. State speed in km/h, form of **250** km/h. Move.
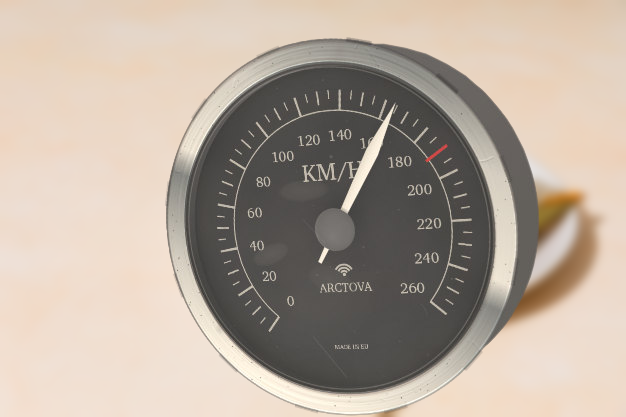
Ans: **165** km/h
